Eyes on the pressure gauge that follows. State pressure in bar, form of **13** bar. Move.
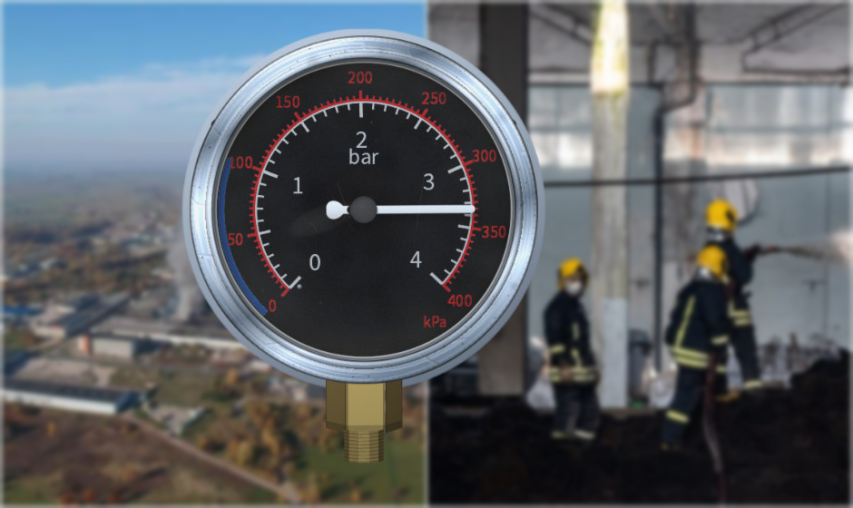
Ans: **3.35** bar
